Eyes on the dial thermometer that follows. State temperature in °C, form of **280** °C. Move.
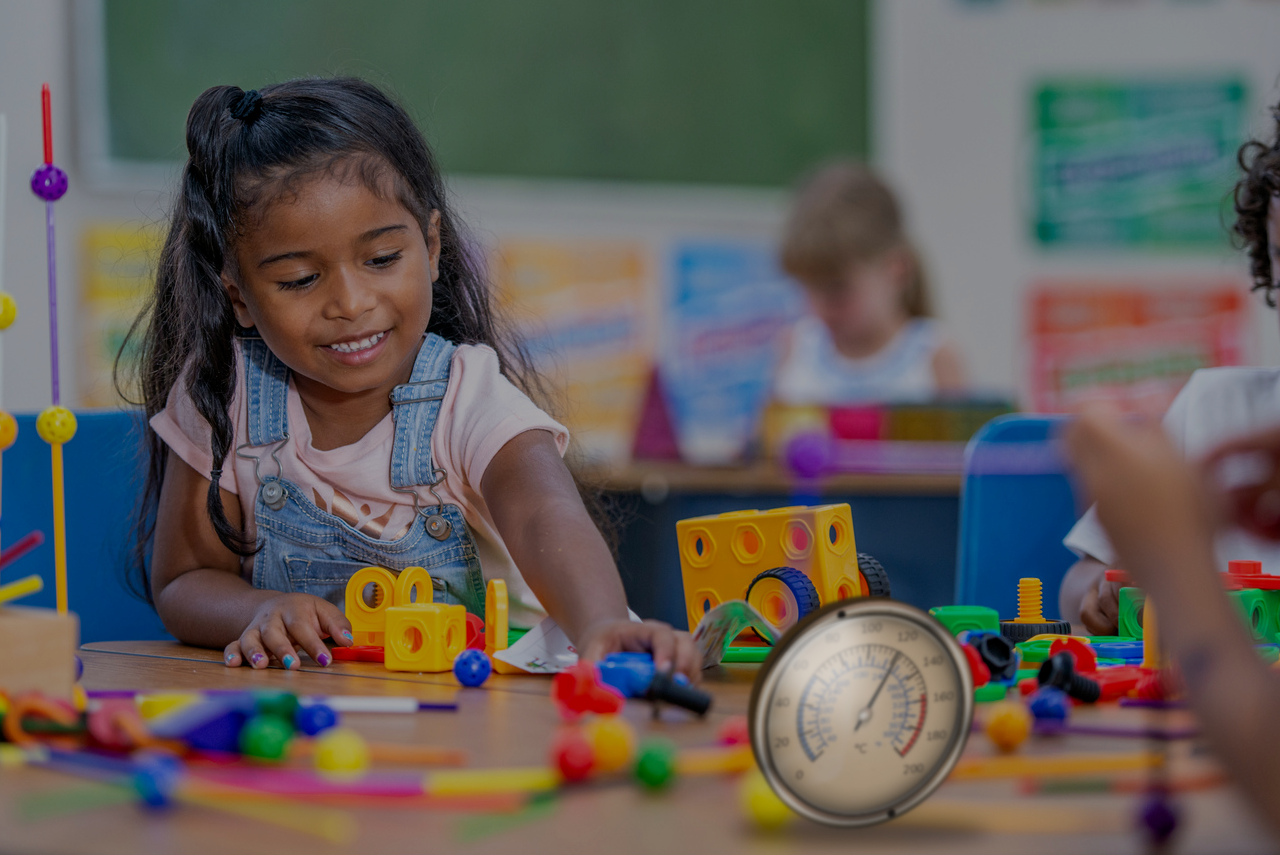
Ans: **120** °C
